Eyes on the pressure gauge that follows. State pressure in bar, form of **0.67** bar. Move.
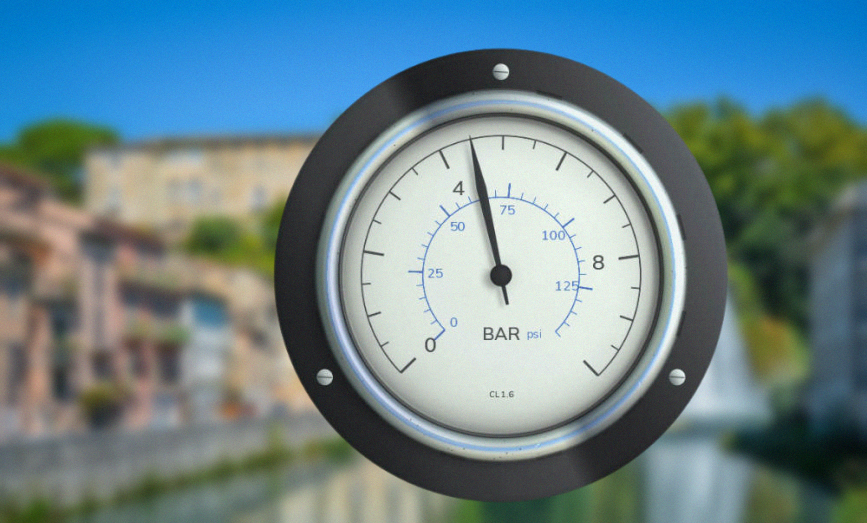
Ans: **4.5** bar
